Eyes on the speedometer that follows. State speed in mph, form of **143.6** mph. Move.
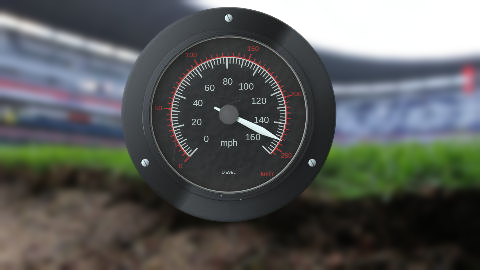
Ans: **150** mph
